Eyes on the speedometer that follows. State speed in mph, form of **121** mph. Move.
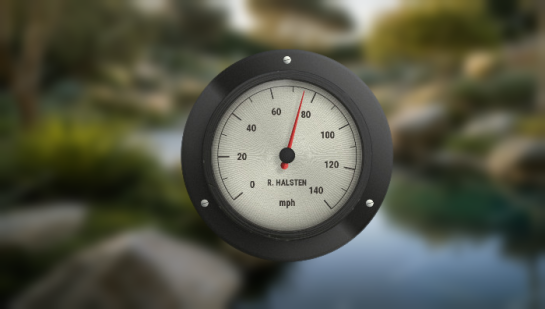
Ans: **75** mph
